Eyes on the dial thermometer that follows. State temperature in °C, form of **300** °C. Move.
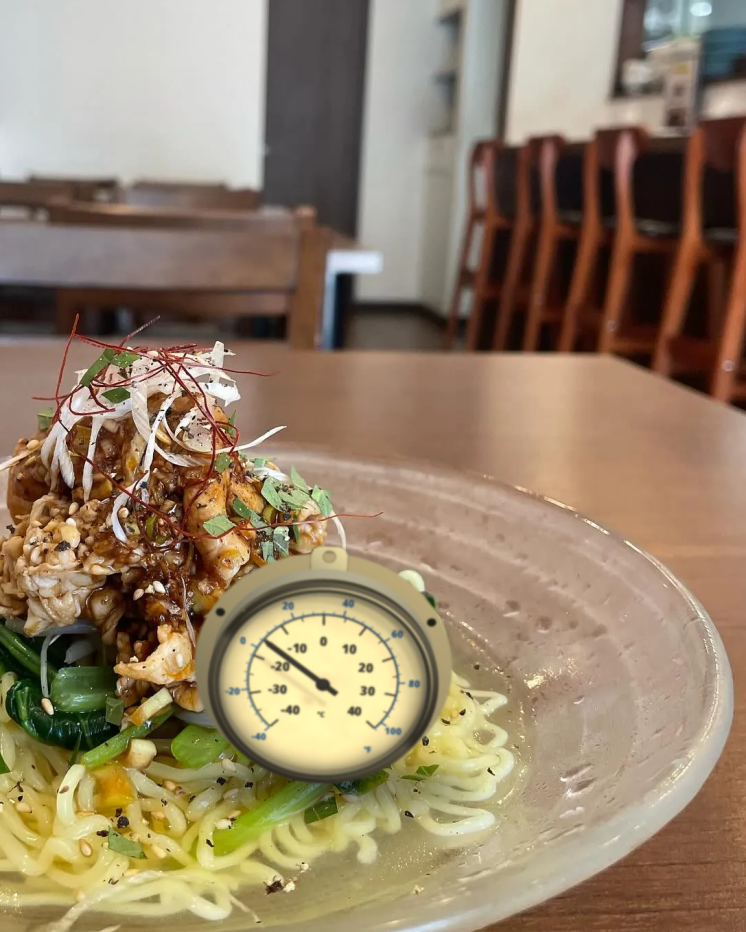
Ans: **-15** °C
